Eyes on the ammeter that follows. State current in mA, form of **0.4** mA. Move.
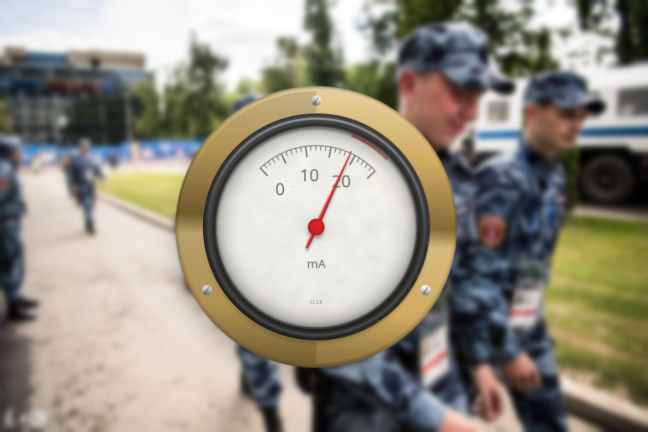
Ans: **19** mA
